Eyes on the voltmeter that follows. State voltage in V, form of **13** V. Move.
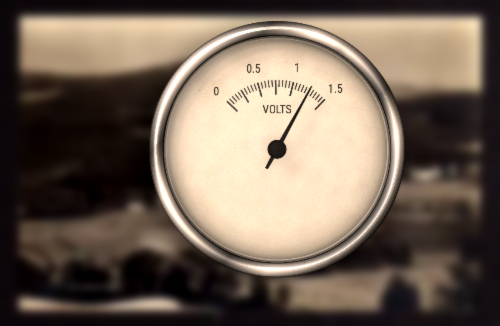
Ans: **1.25** V
